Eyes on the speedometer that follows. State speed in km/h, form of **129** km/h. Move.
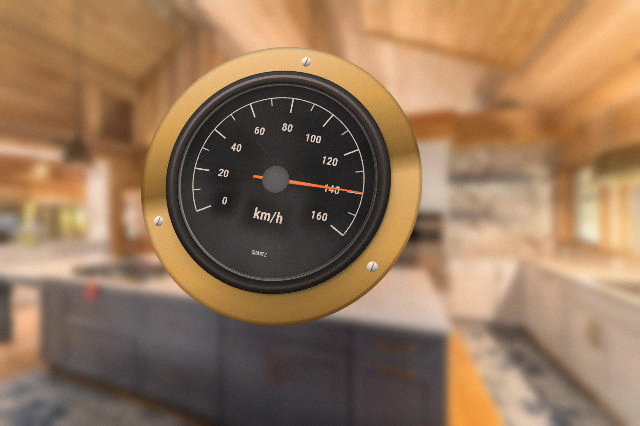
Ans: **140** km/h
